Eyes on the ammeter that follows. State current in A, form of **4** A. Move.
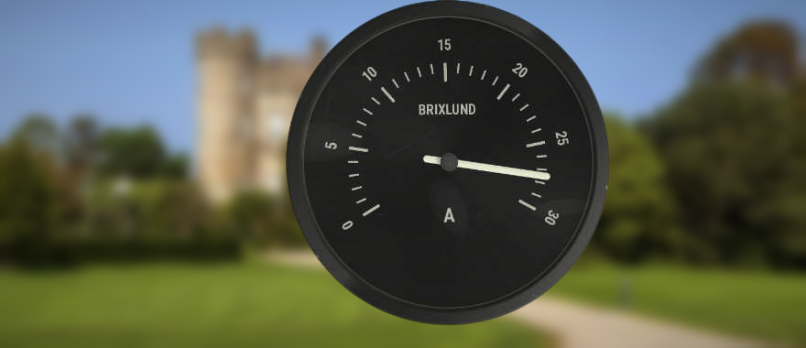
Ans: **27.5** A
